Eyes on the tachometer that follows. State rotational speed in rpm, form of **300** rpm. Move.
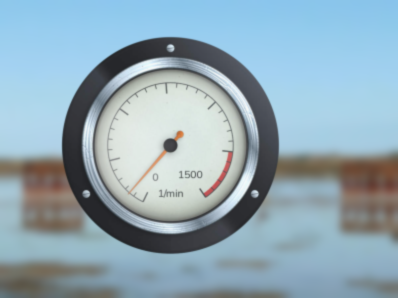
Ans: **75** rpm
